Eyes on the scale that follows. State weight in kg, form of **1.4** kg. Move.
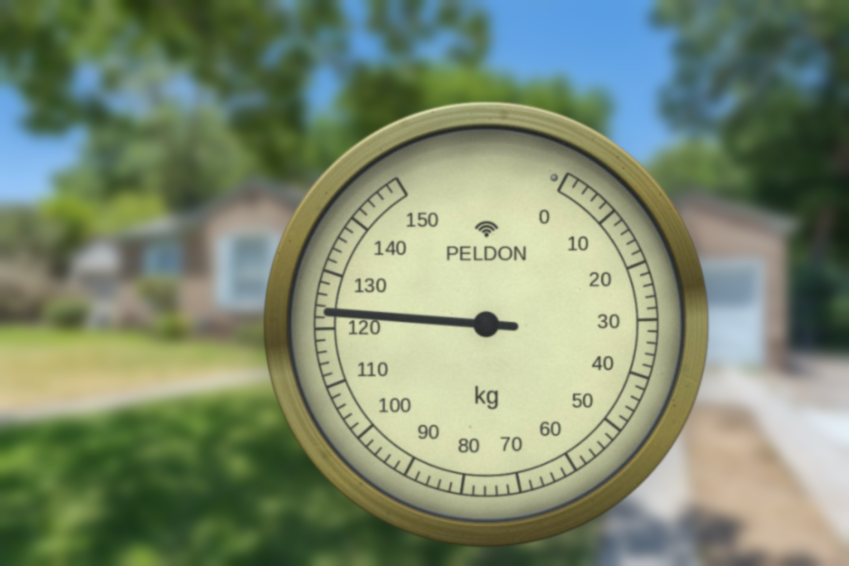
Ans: **123** kg
